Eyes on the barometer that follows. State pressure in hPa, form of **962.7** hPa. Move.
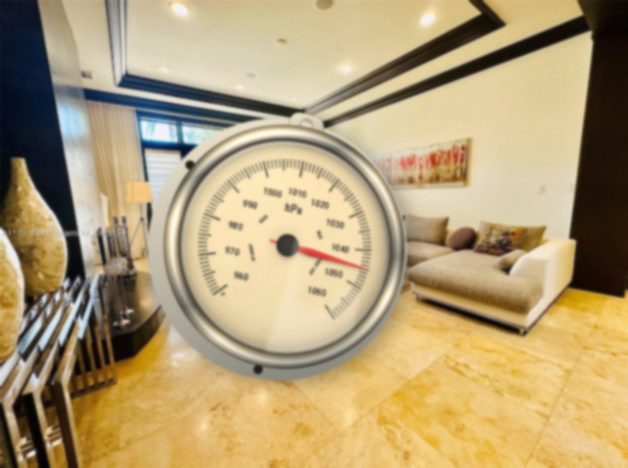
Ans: **1045** hPa
